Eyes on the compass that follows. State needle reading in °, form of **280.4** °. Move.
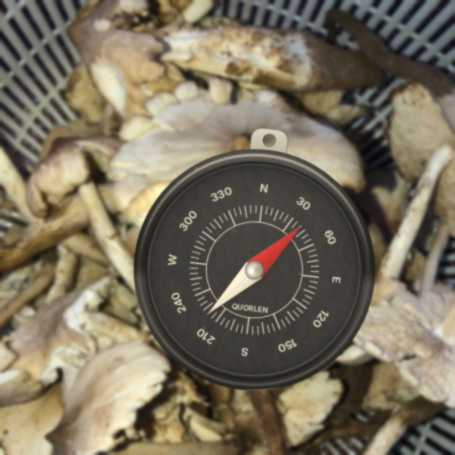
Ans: **40** °
